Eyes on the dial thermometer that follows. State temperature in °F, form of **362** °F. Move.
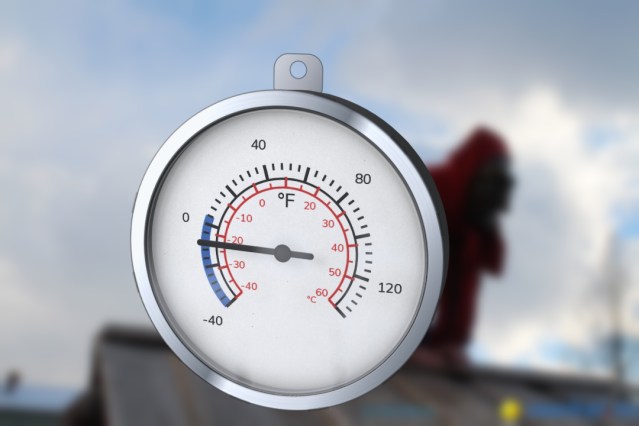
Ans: **-8** °F
